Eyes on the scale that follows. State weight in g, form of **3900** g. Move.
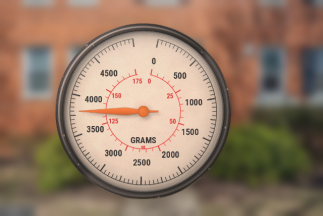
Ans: **3800** g
